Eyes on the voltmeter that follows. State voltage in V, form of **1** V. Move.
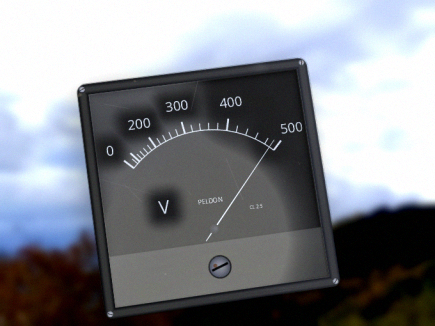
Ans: **490** V
